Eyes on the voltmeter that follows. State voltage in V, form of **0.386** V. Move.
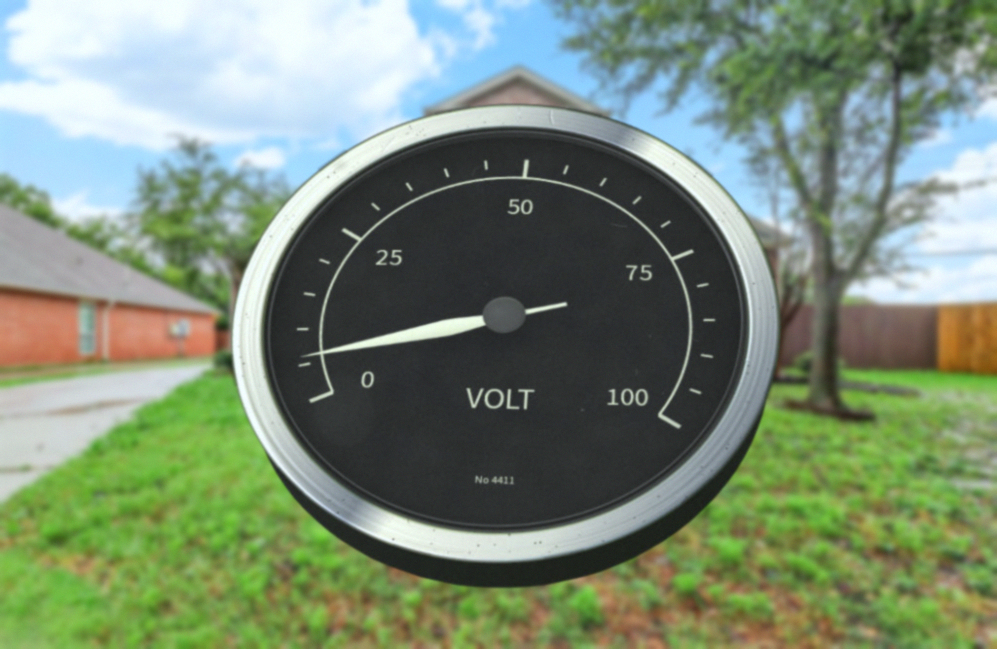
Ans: **5** V
